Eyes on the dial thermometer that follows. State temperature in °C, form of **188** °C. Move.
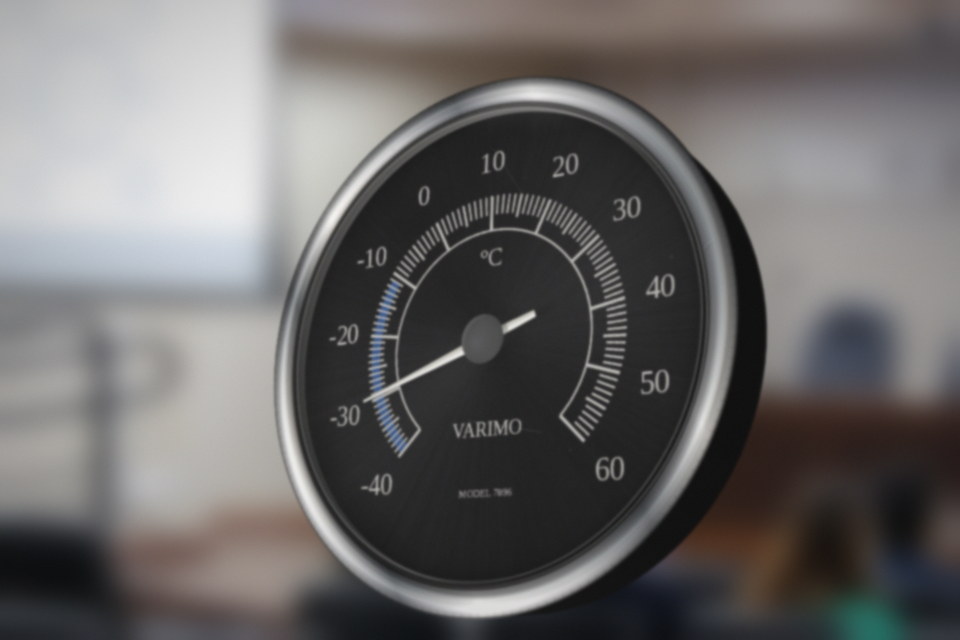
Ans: **-30** °C
